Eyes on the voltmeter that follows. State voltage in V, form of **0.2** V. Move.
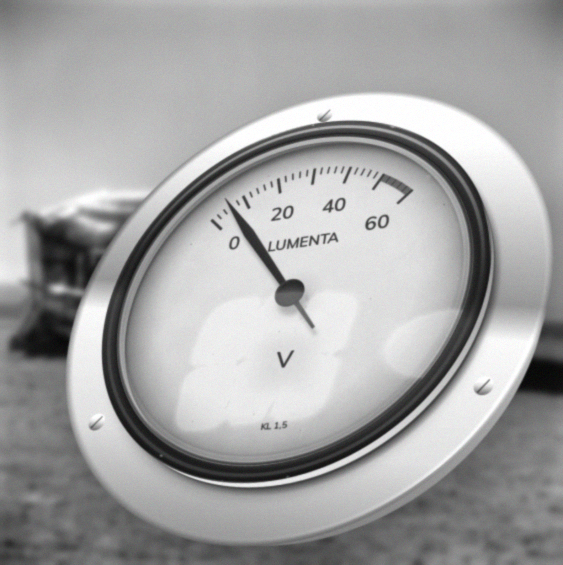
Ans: **6** V
